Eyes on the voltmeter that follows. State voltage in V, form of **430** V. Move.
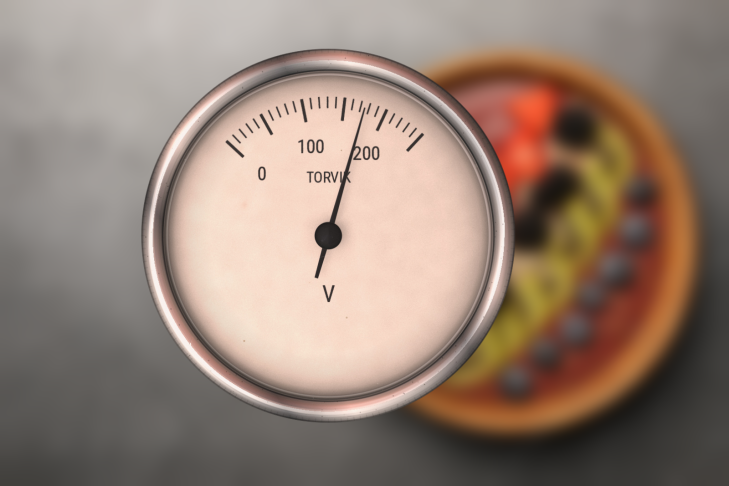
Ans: **175** V
